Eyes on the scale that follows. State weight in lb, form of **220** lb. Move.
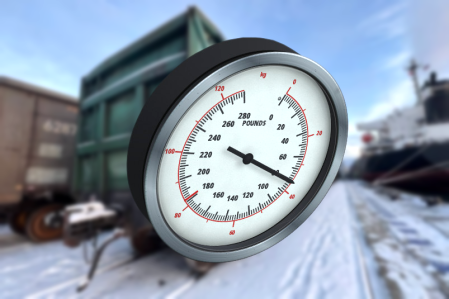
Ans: **80** lb
